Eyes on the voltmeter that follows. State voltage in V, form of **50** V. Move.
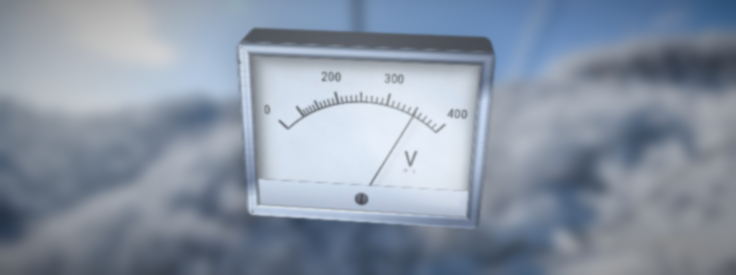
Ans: **350** V
